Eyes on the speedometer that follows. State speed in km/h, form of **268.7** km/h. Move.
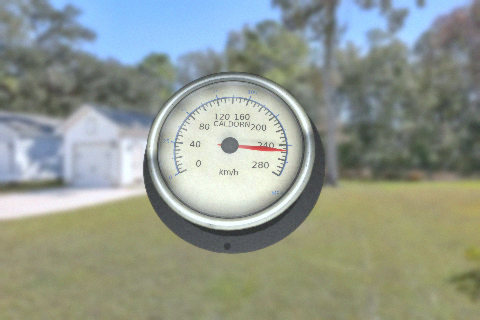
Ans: **250** km/h
